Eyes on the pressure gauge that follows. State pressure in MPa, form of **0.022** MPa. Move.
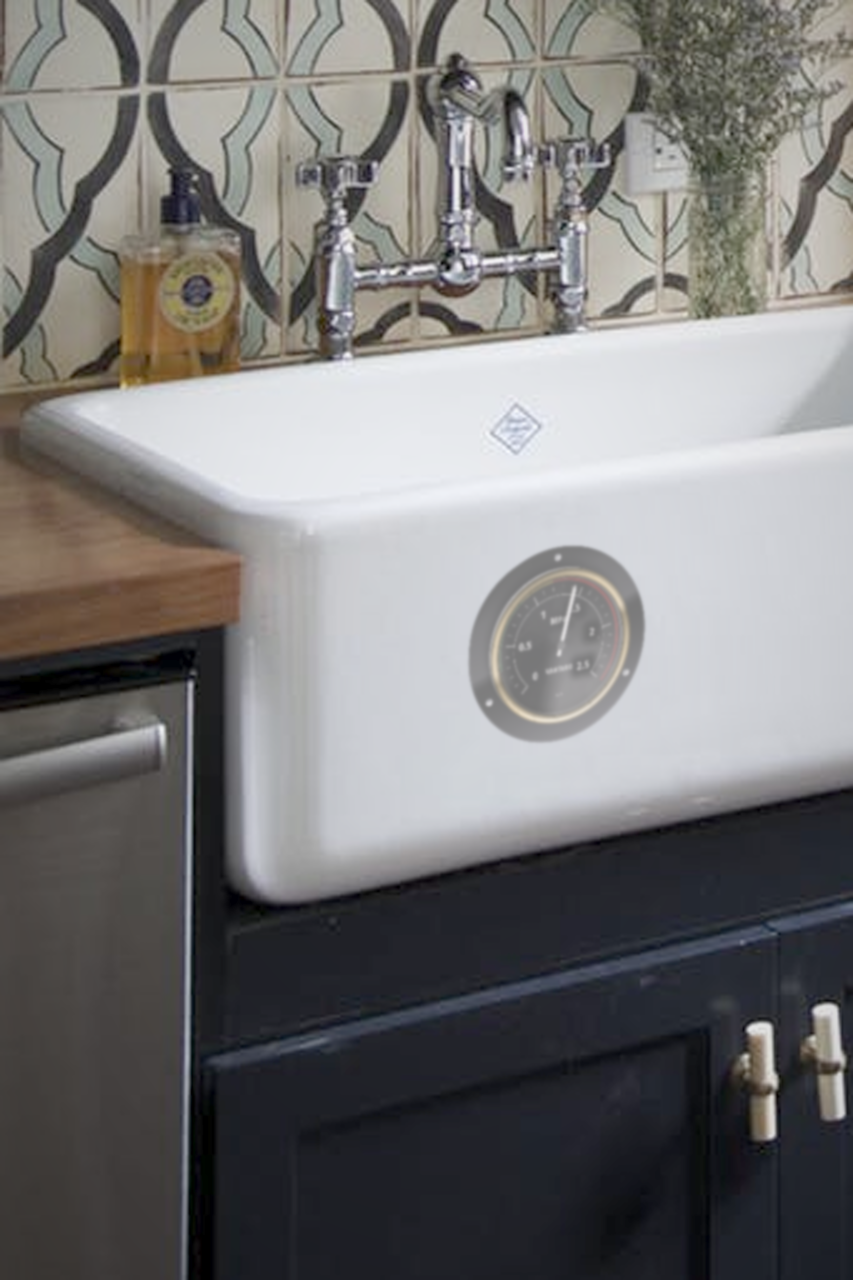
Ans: **1.4** MPa
